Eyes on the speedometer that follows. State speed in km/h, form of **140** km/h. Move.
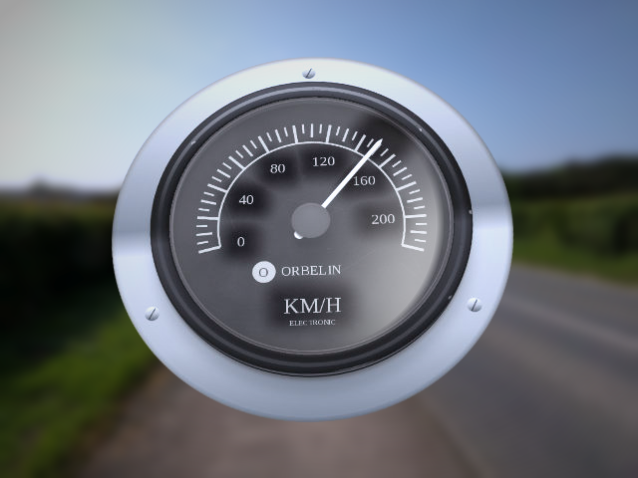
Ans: **150** km/h
